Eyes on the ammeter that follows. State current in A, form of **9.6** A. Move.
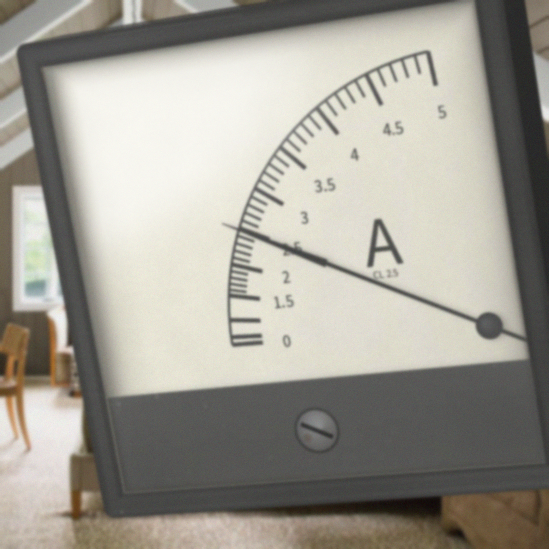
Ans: **2.5** A
